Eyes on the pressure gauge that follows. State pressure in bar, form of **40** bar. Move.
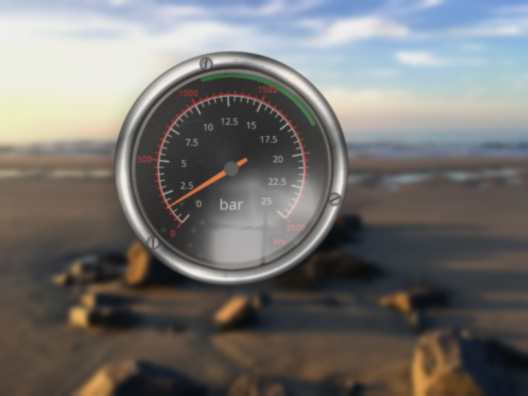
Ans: **1.5** bar
